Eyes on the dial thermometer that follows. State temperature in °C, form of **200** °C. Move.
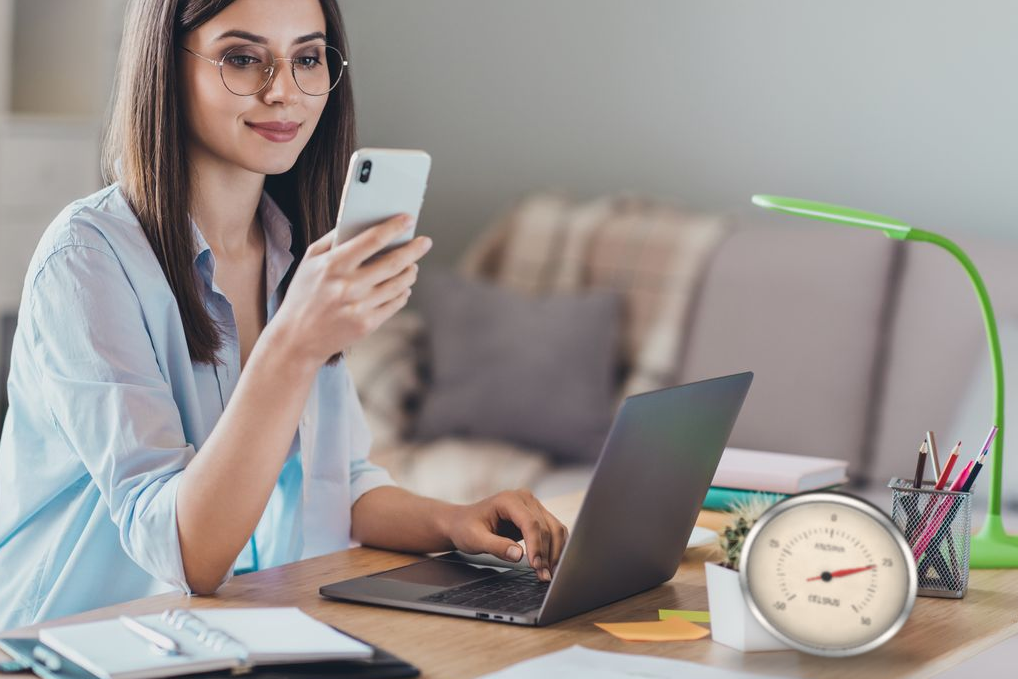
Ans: **25** °C
